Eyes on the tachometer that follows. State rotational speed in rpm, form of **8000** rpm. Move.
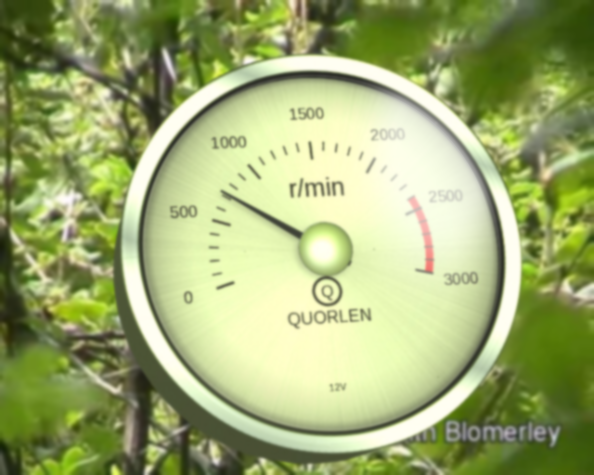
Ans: **700** rpm
